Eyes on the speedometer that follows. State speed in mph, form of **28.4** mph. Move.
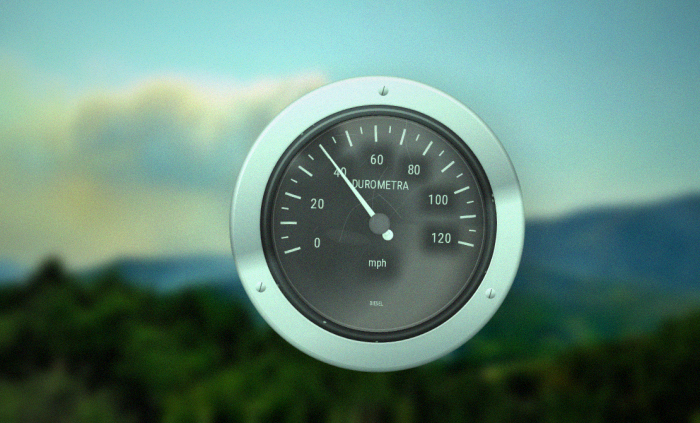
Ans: **40** mph
